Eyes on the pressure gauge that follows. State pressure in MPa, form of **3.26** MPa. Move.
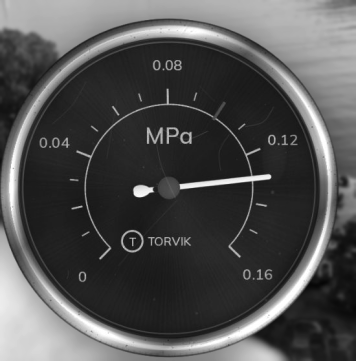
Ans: **0.13** MPa
